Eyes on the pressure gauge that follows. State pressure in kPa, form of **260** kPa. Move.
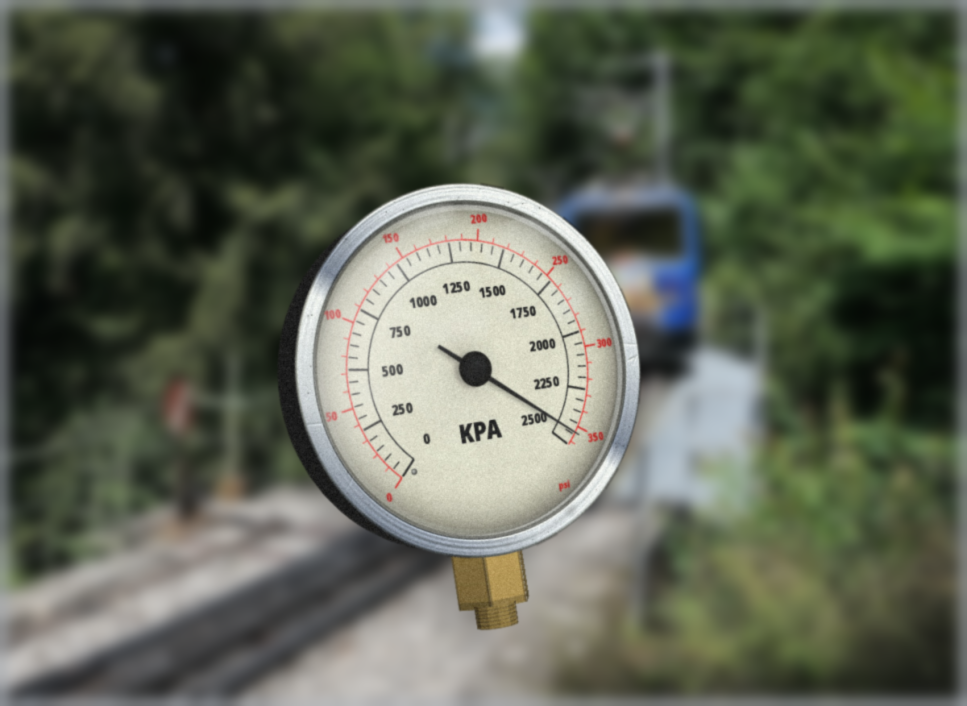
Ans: **2450** kPa
